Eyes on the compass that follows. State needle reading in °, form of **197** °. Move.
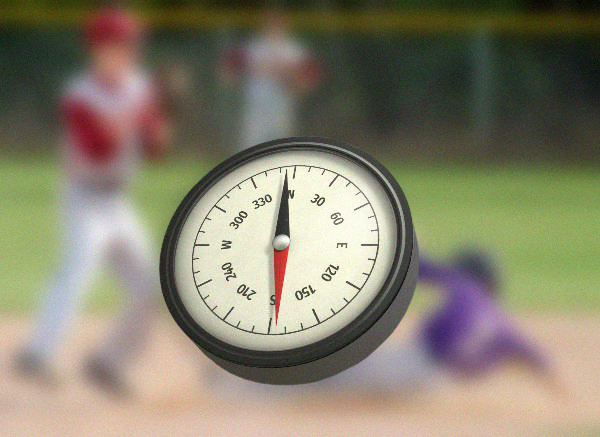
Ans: **175** °
